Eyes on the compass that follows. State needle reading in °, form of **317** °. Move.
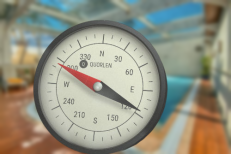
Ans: **295** °
